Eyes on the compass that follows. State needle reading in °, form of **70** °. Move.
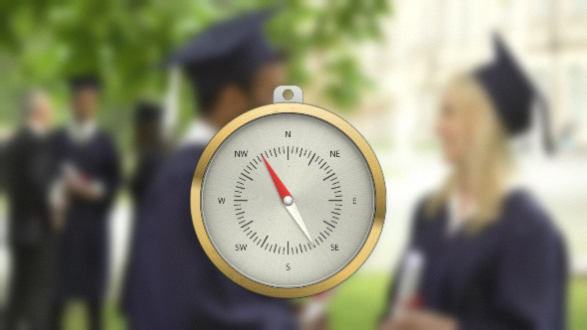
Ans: **330** °
